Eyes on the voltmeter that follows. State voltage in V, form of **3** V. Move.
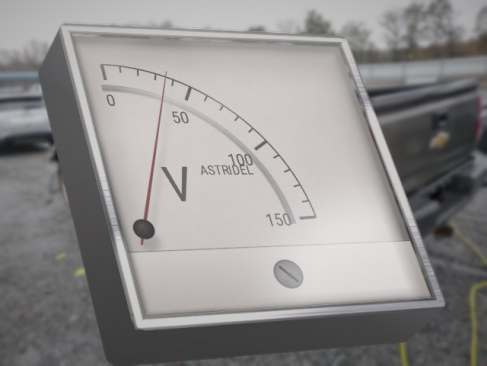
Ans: **35** V
